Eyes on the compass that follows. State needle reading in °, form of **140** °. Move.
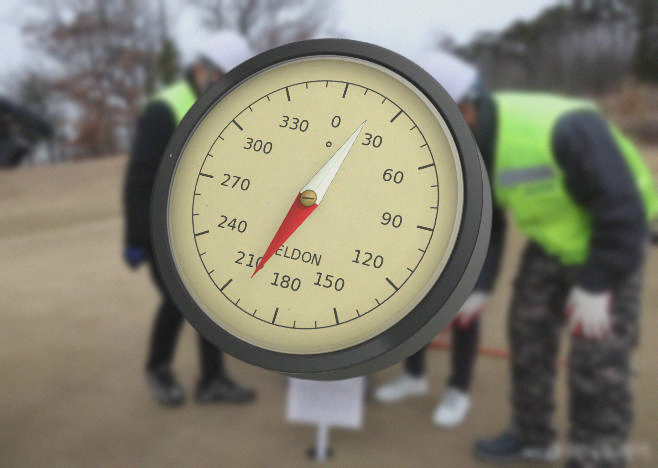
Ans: **200** °
